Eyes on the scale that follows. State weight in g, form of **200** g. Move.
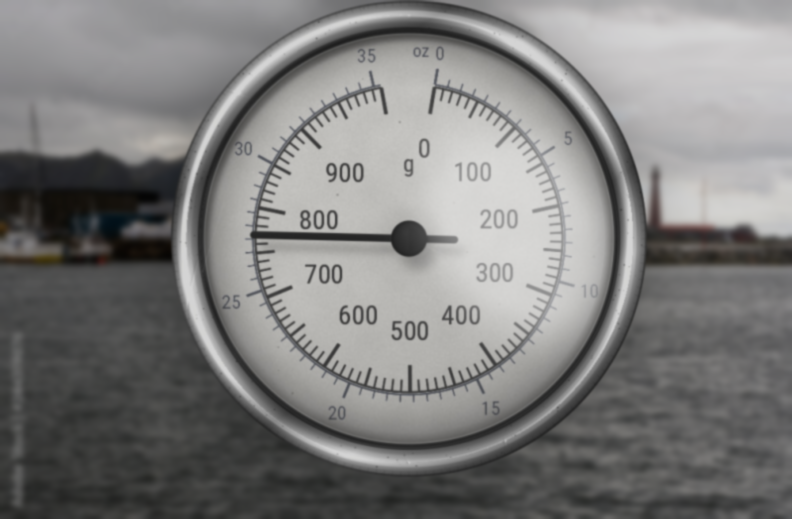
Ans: **770** g
